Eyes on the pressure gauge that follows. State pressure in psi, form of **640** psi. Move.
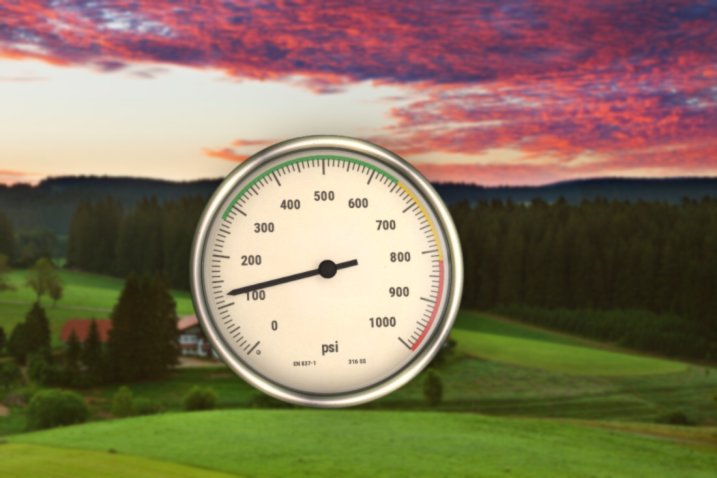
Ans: **120** psi
